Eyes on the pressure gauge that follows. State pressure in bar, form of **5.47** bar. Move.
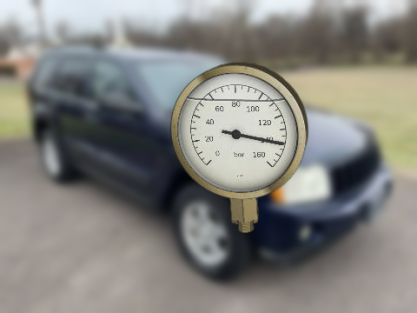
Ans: **140** bar
